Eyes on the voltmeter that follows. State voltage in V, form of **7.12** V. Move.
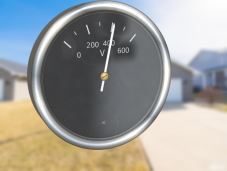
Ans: **400** V
